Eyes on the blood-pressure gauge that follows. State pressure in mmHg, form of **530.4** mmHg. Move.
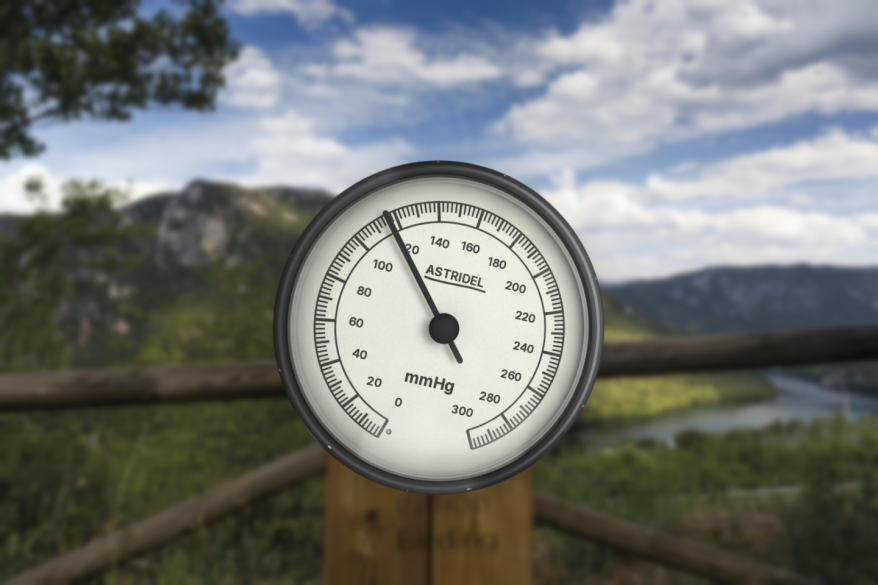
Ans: **116** mmHg
